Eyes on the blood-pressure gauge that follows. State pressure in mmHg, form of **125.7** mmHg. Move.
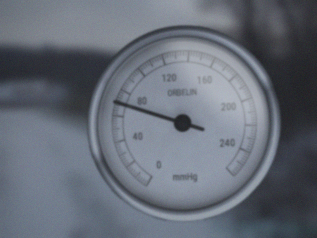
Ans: **70** mmHg
